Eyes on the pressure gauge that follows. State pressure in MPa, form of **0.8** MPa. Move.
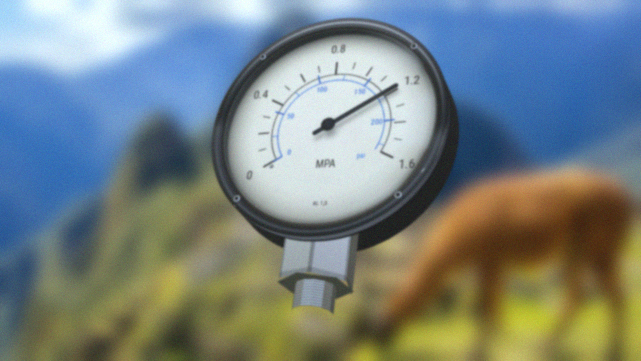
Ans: **1.2** MPa
